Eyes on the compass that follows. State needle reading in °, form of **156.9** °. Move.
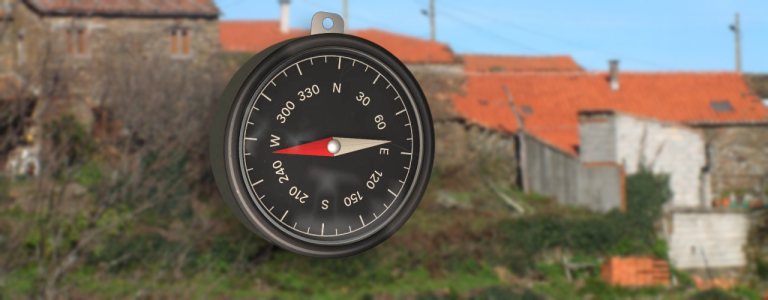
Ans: **260** °
